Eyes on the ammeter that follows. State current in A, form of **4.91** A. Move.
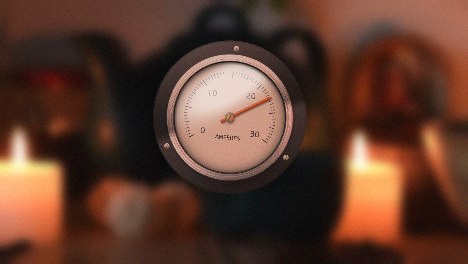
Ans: **22.5** A
